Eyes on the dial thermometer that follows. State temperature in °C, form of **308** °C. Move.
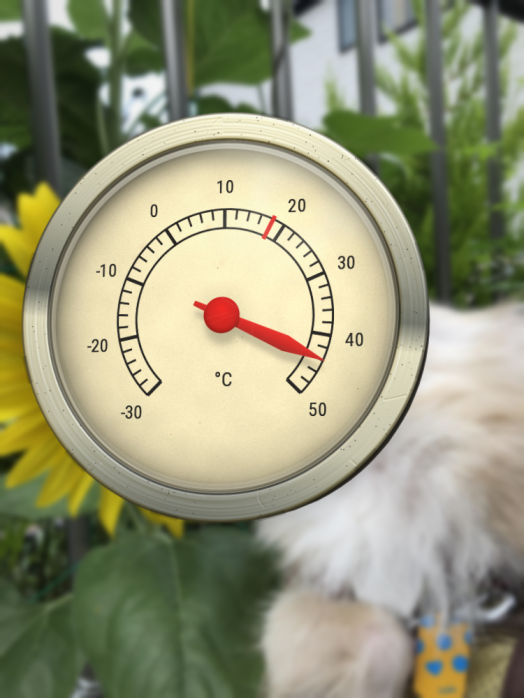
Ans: **44** °C
